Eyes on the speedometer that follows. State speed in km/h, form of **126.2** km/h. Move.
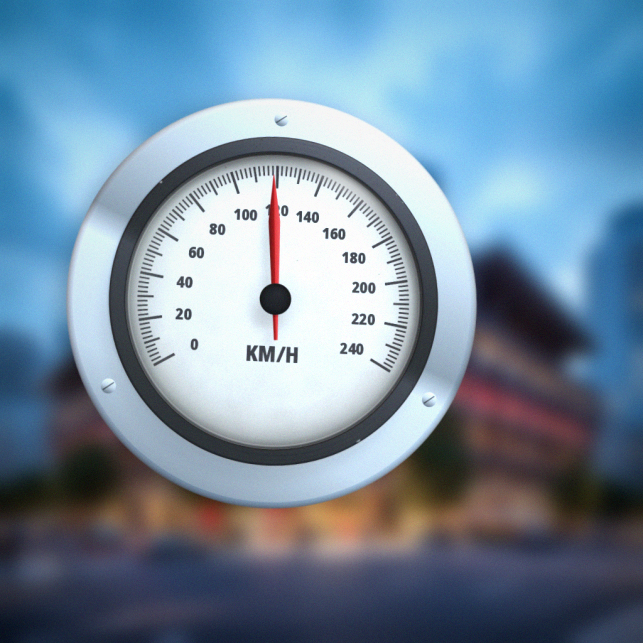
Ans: **118** km/h
